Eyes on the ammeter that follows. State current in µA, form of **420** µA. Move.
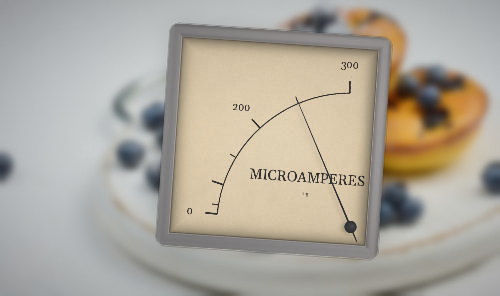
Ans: **250** µA
